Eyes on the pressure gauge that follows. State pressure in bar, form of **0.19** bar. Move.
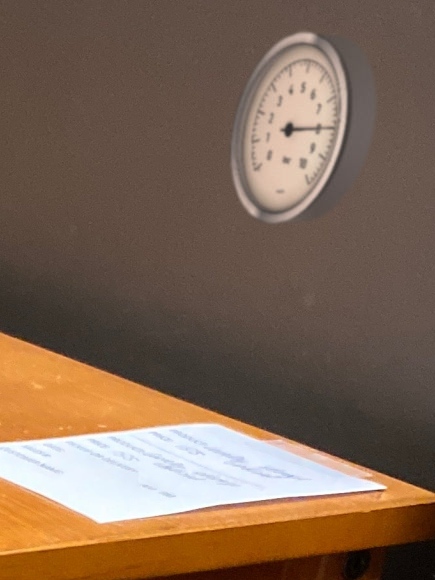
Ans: **8** bar
